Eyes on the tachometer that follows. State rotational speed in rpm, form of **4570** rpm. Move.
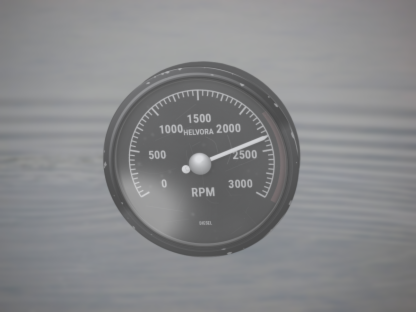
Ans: **2350** rpm
